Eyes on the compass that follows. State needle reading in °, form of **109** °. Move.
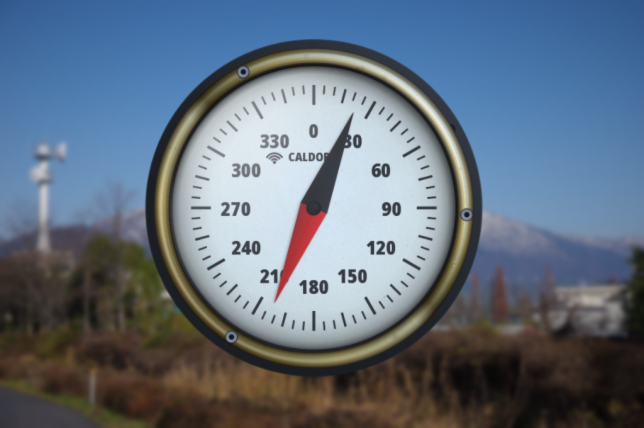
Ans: **202.5** °
